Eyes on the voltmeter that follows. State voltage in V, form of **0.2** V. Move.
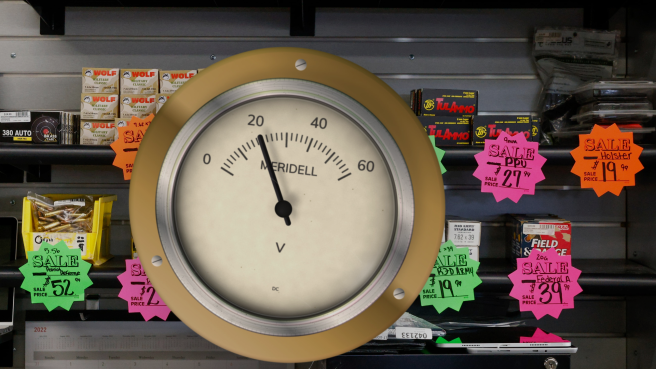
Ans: **20** V
